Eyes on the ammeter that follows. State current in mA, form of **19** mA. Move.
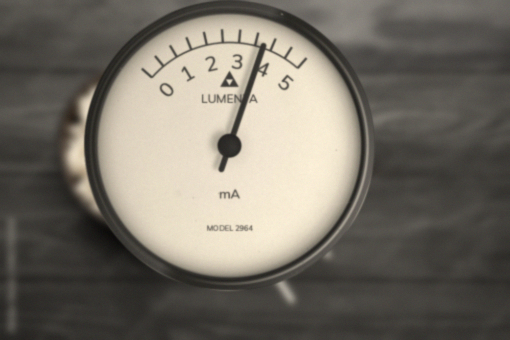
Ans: **3.75** mA
